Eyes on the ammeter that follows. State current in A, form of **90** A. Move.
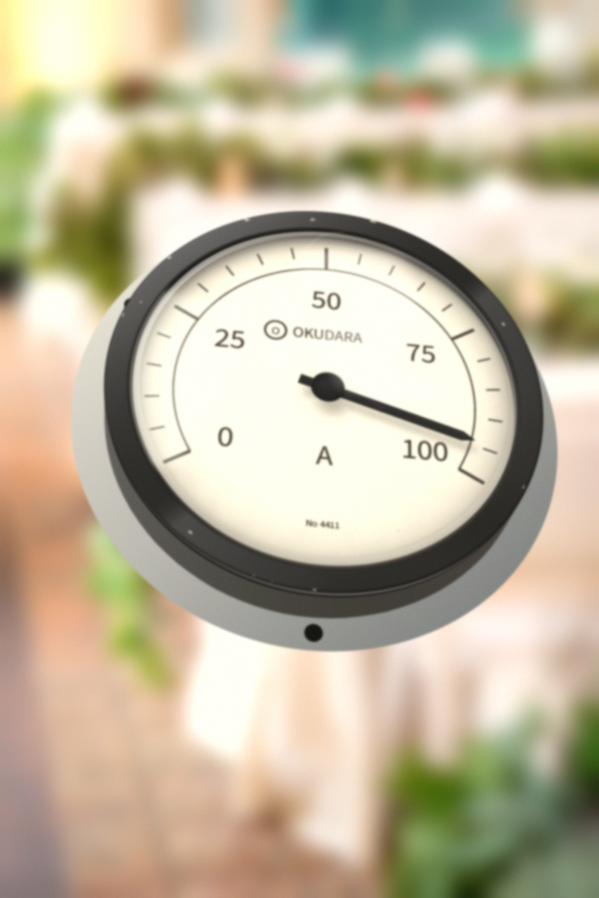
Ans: **95** A
